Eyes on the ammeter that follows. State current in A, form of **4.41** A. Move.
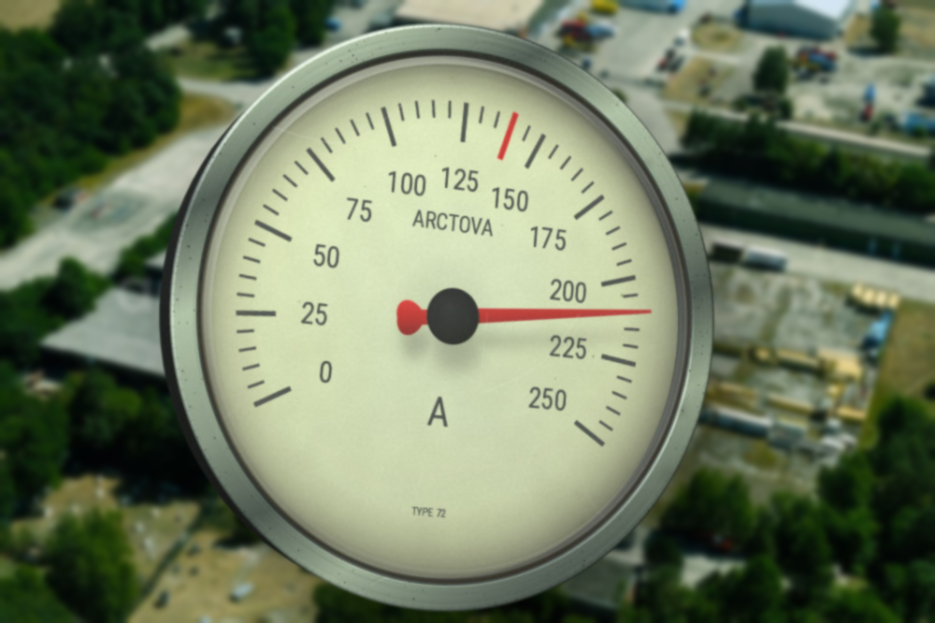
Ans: **210** A
